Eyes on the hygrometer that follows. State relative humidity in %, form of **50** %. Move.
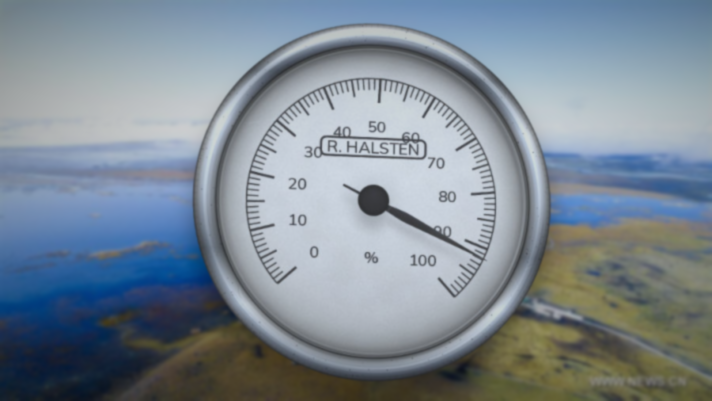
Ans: **92** %
